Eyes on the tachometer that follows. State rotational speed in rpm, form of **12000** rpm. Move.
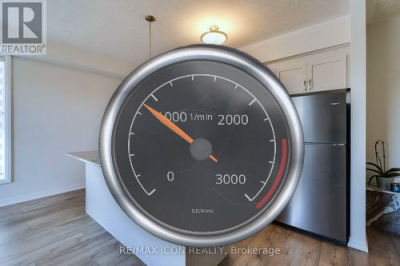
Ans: **900** rpm
